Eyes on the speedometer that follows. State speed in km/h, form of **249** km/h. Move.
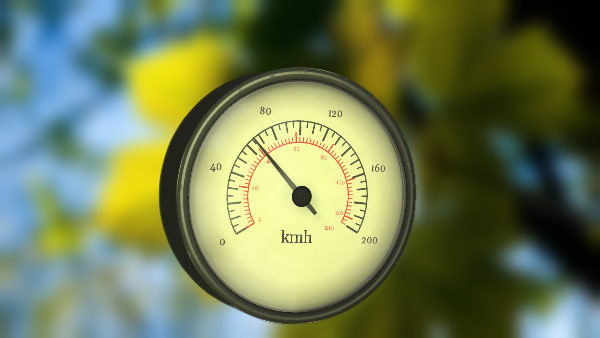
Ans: **65** km/h
